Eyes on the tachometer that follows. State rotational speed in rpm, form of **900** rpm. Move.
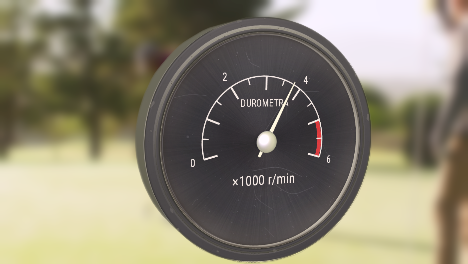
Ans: **3750** rpm
